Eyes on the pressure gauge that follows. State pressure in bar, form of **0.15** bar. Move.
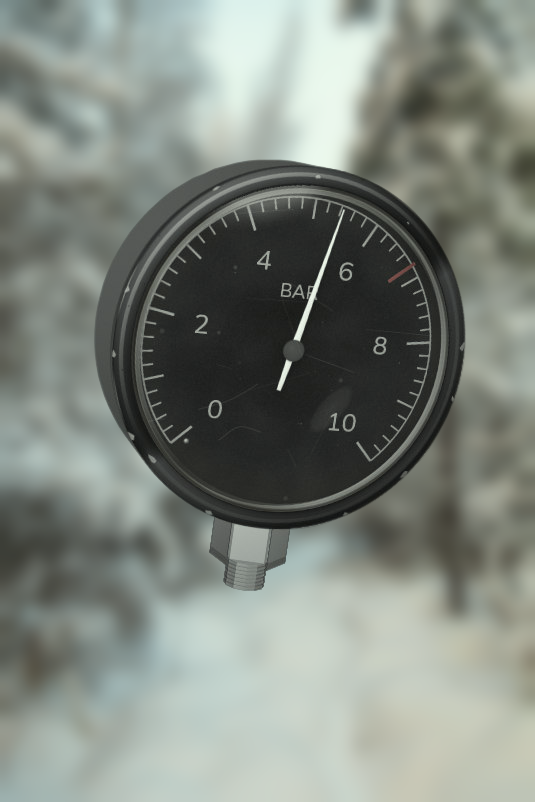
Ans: **5.4** bar
